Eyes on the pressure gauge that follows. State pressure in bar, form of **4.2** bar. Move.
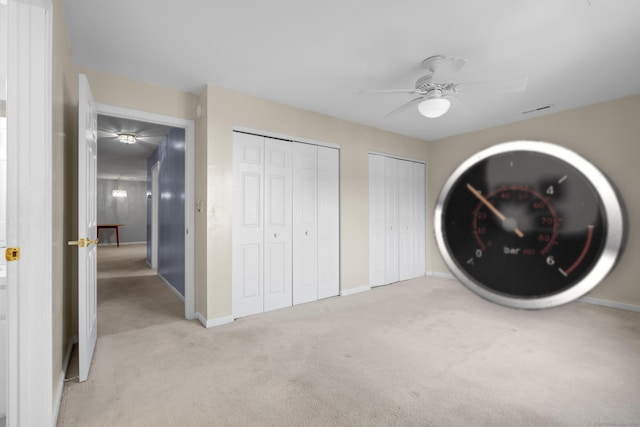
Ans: **2** bar
